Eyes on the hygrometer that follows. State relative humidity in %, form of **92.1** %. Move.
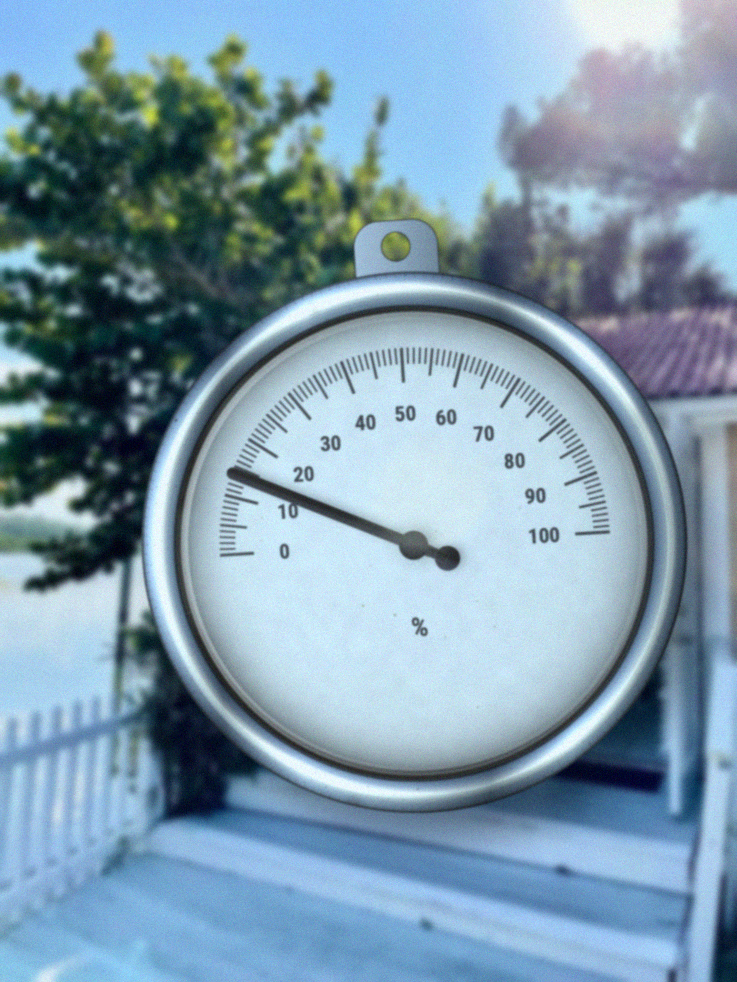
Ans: **14** %
